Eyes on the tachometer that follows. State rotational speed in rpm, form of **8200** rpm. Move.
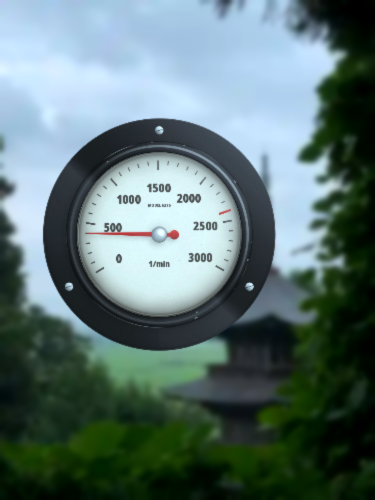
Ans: **400** rpm
